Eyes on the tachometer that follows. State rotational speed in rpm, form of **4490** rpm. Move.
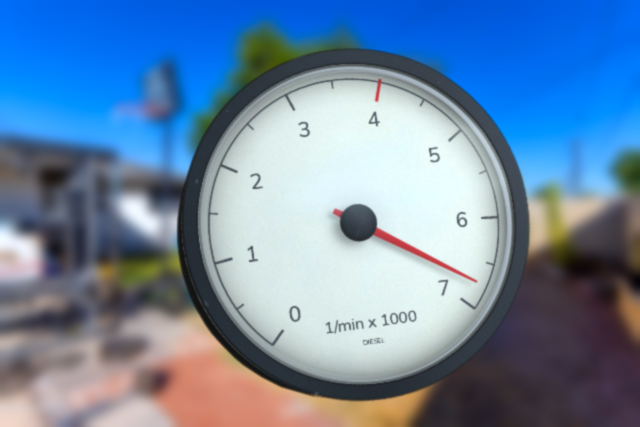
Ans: **6750** rpm
